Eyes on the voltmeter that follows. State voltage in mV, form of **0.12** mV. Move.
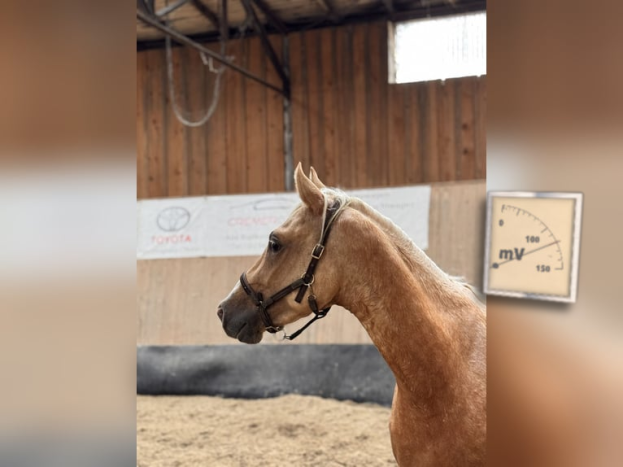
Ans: **120** mV
